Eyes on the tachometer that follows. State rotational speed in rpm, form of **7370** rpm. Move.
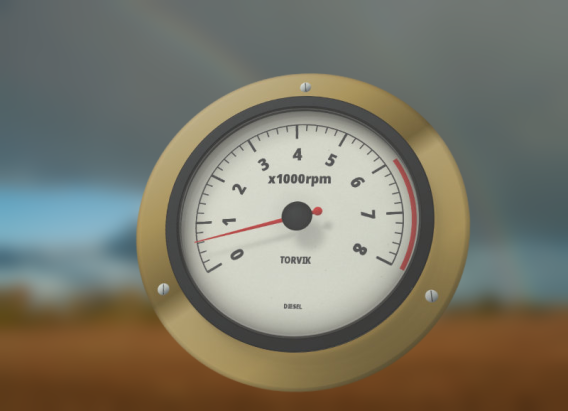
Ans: **600** rpm
